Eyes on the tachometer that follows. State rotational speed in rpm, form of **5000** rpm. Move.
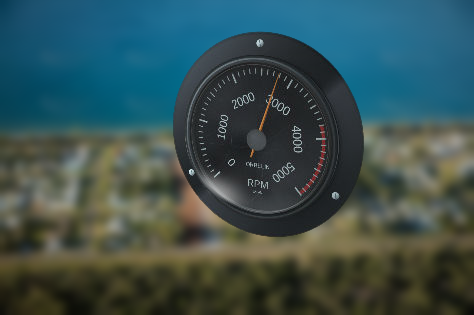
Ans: **2800** rpm
